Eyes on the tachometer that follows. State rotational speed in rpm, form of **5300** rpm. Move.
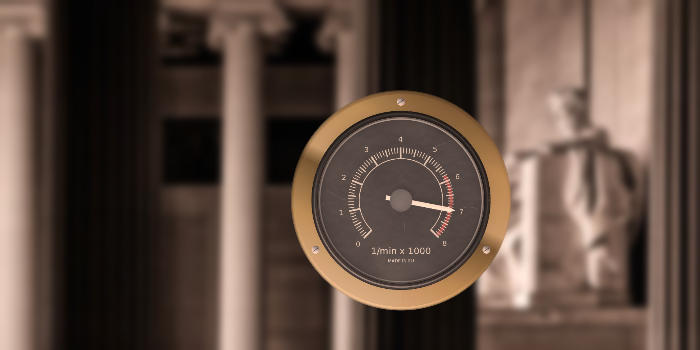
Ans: **7000** rpm
